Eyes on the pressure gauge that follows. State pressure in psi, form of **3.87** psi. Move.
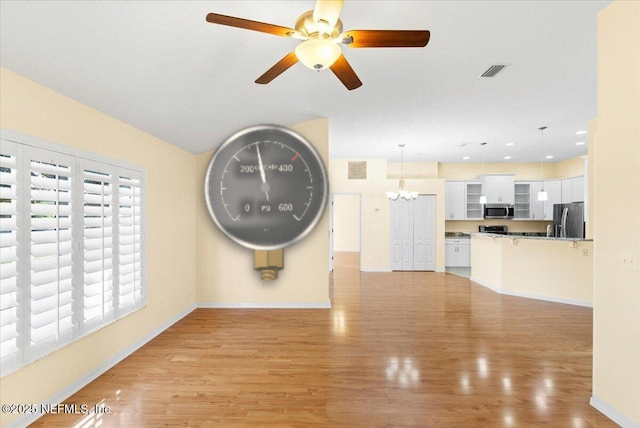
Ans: **275** psi
